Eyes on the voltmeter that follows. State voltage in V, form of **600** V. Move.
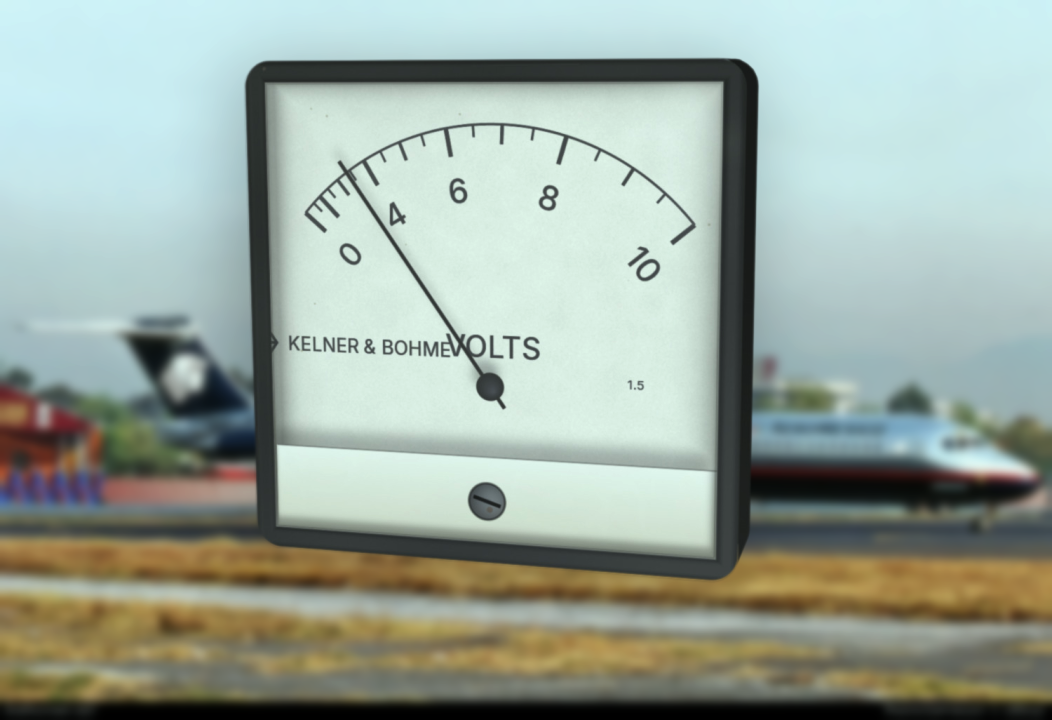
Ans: **3.5** V
